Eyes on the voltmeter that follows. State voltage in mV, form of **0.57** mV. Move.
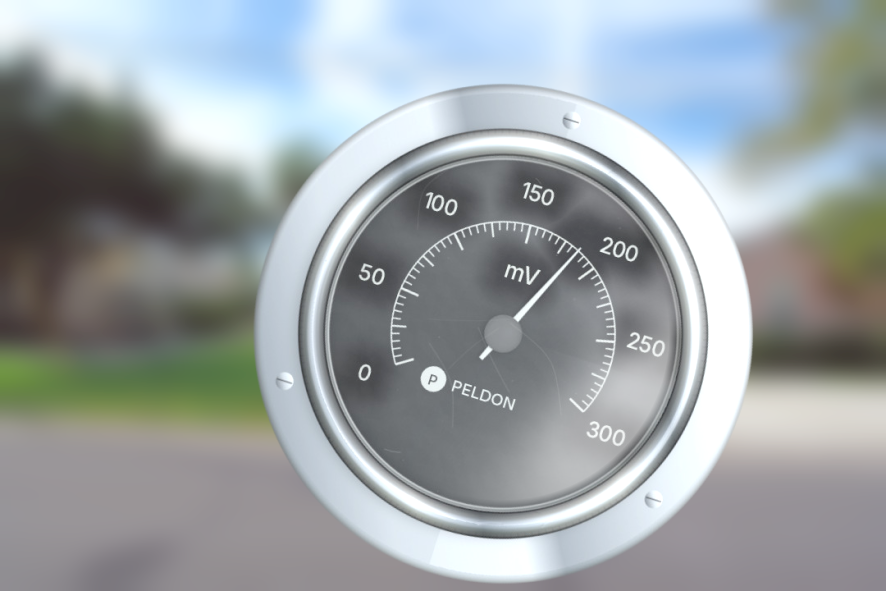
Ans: **185** mV
